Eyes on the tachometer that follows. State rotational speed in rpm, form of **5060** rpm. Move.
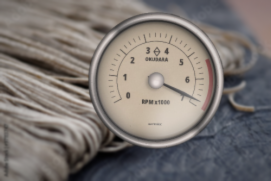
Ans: **6800** rpm
